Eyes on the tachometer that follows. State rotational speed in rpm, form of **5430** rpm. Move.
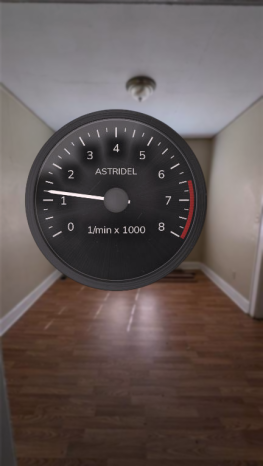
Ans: **1250** rpm
